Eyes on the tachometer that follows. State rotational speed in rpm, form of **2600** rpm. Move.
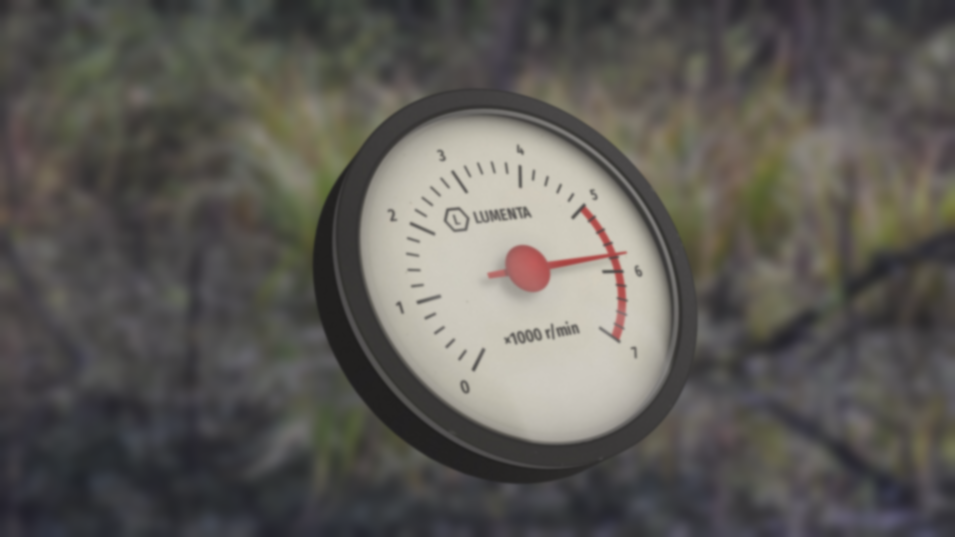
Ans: **5800** rpm
